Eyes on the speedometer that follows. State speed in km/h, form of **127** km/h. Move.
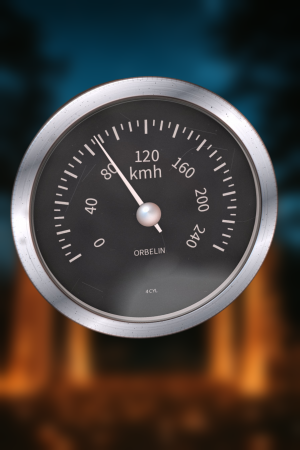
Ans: **87.5** km/h
